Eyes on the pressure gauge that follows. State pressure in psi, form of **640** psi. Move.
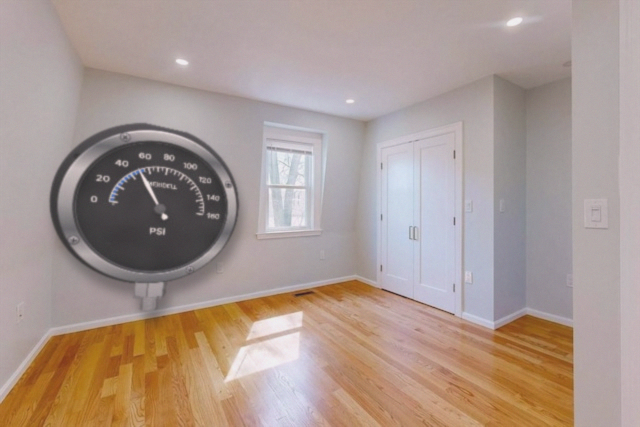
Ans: **50** psi
